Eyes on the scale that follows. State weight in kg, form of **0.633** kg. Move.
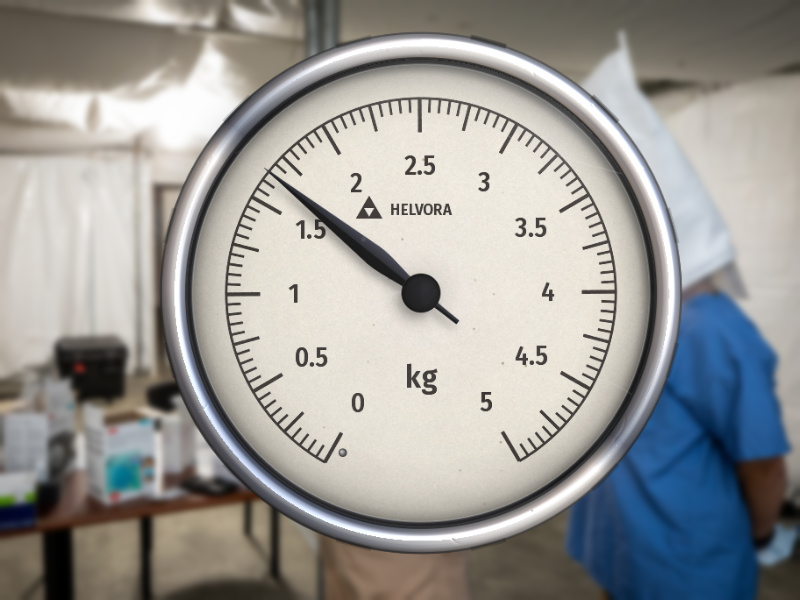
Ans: **1.65** kg
